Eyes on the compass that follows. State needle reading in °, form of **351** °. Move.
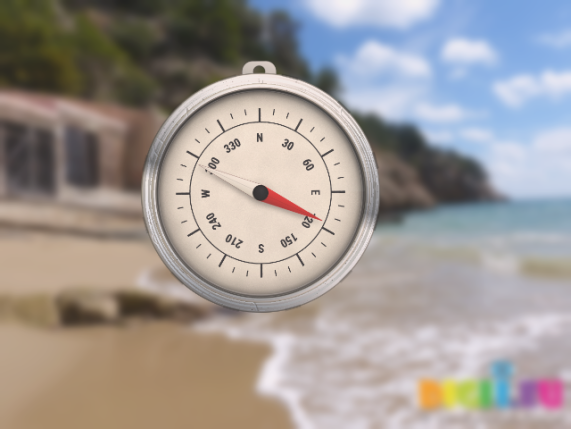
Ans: **115** °
